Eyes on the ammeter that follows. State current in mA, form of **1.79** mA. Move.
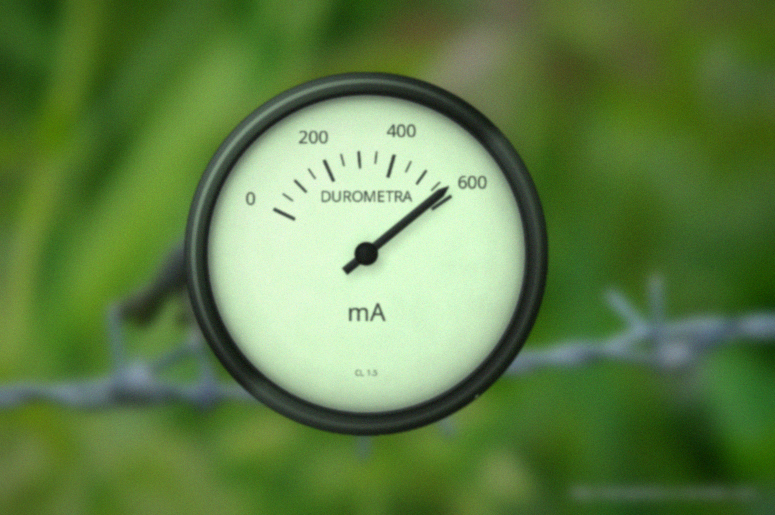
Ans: **575** mA
